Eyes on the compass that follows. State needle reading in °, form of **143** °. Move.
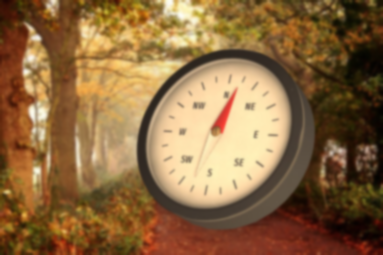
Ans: **15** °
